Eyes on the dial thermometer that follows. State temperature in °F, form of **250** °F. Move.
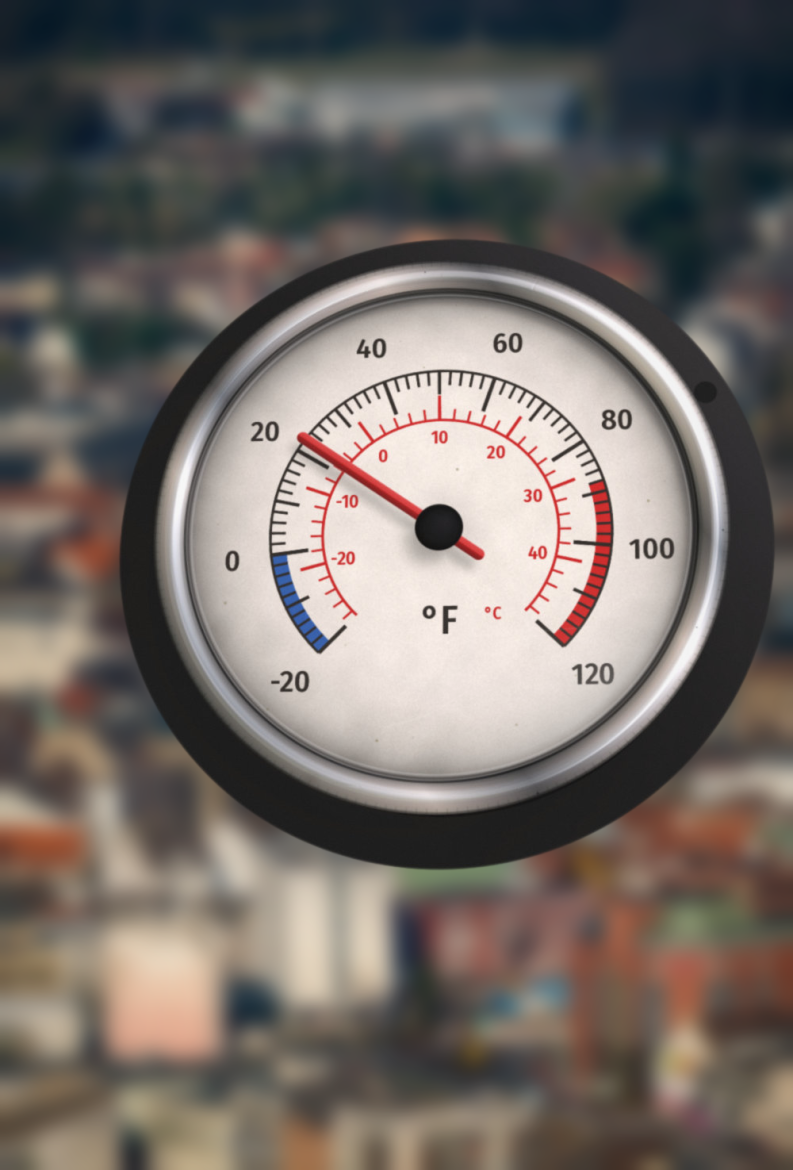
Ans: **22** °F
